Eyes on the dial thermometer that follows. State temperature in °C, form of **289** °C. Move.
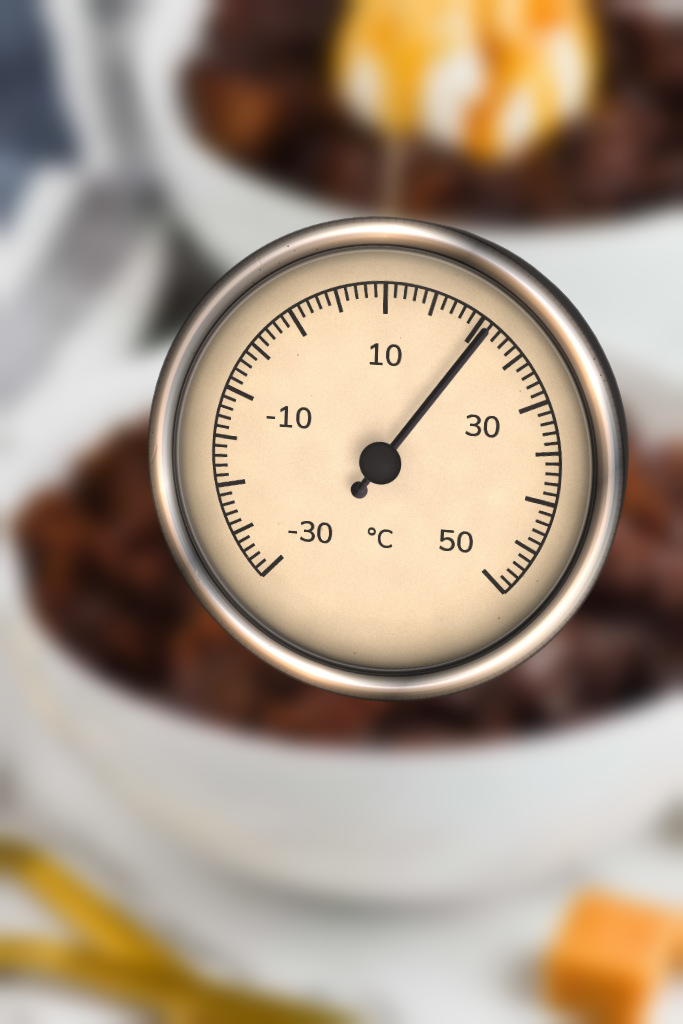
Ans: **21** °C
